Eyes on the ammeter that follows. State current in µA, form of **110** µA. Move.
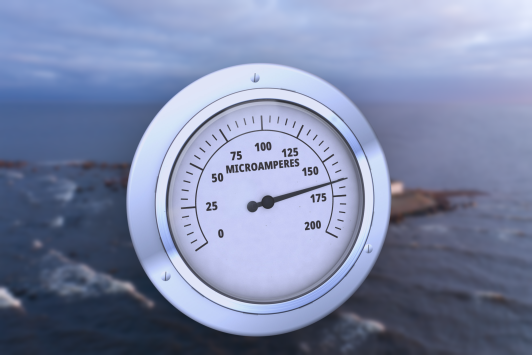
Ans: **165** µA
